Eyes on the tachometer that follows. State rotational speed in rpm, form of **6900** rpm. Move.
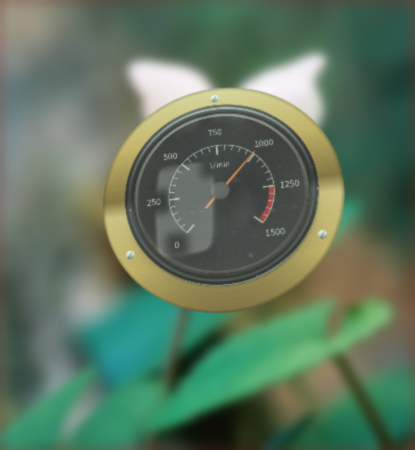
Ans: **1000** rpm
